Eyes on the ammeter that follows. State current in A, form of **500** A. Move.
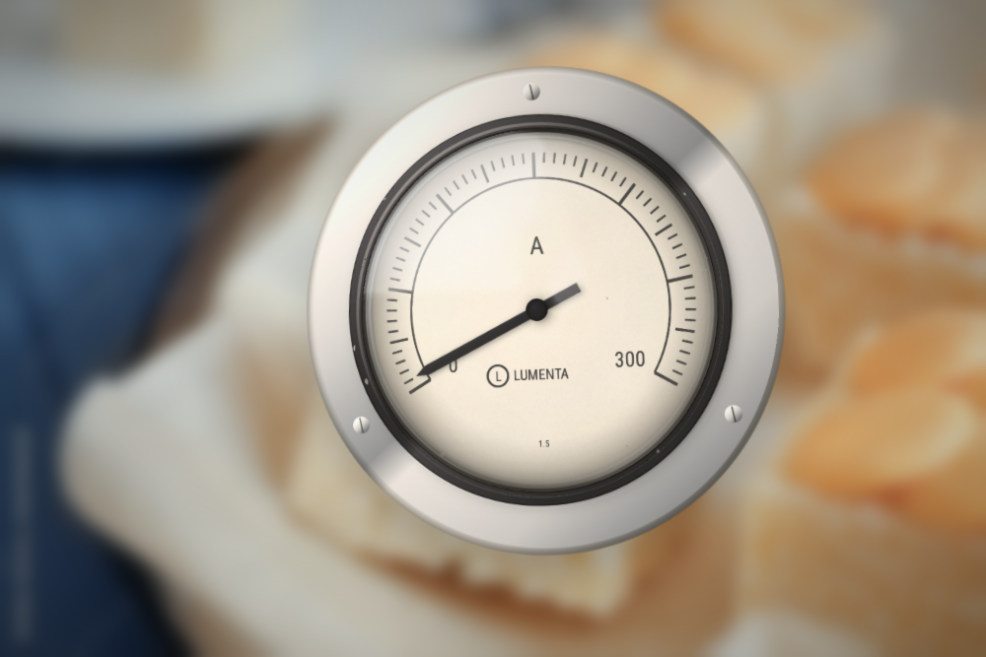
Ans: **5** A
